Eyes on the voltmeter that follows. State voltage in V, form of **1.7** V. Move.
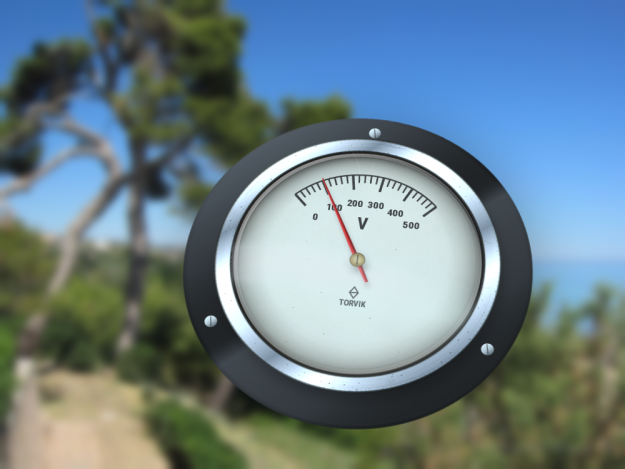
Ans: **100** V
